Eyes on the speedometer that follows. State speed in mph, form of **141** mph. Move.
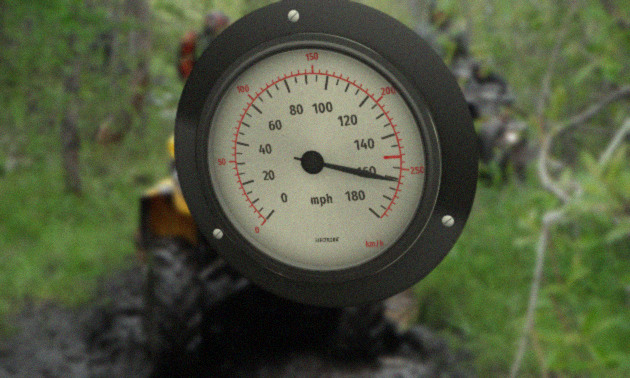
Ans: **160** mph
